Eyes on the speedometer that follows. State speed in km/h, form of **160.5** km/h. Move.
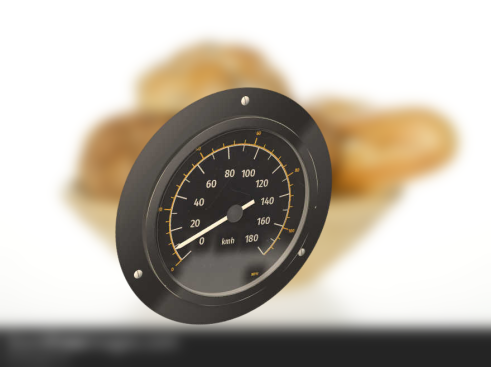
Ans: **10** km/h
